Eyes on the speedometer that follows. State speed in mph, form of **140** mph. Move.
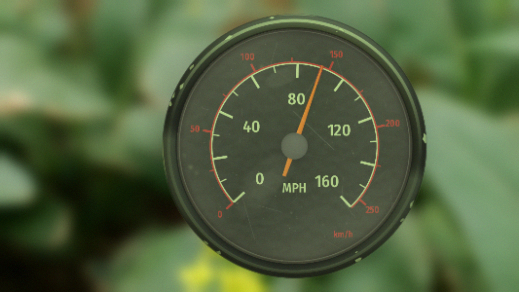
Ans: **90** mph
